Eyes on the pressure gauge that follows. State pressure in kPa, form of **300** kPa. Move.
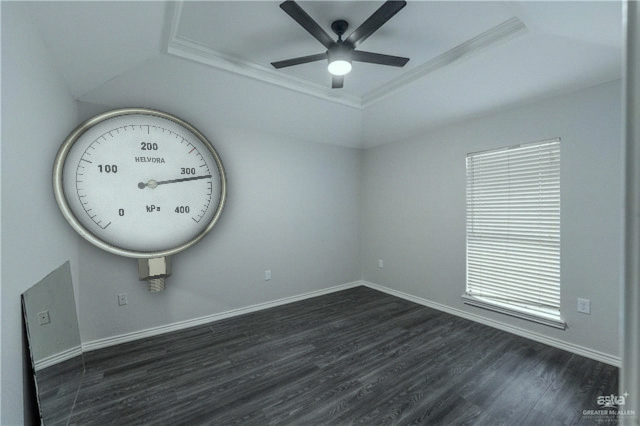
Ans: **320** kPa
